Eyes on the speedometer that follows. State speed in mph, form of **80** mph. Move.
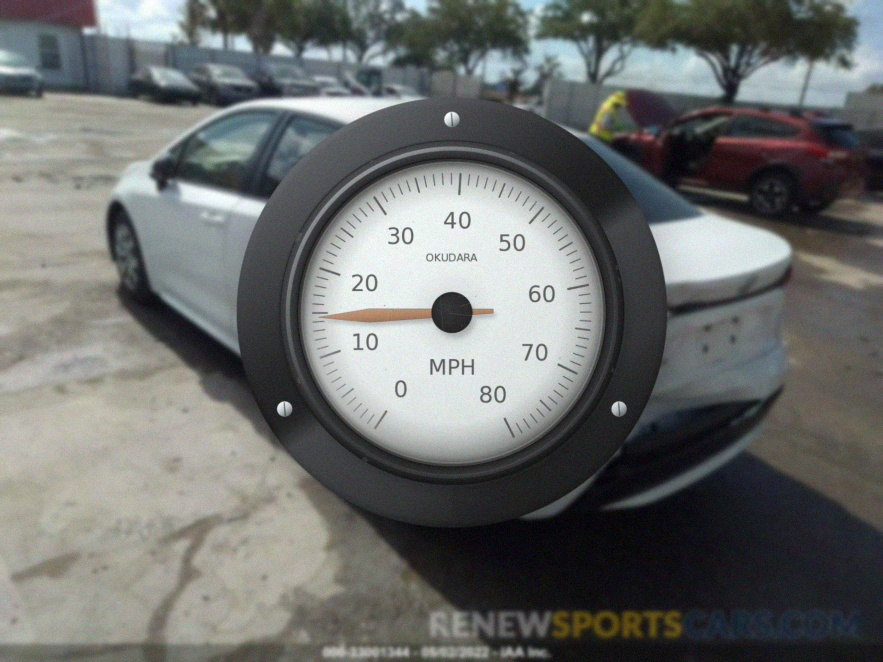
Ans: **14.5** mph
